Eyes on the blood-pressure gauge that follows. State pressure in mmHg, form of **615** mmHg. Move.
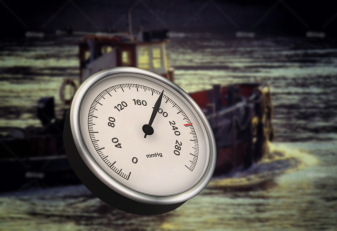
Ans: **190** mmHg
